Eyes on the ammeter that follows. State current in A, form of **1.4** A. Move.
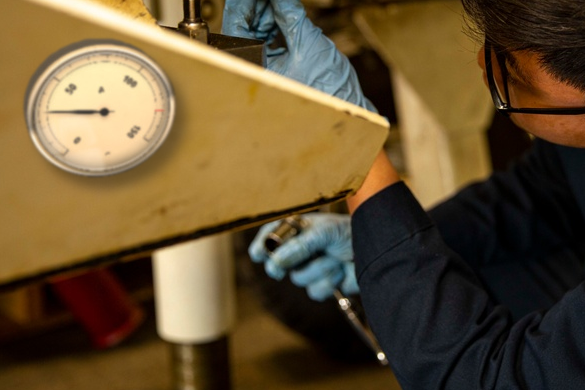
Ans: **30** A
